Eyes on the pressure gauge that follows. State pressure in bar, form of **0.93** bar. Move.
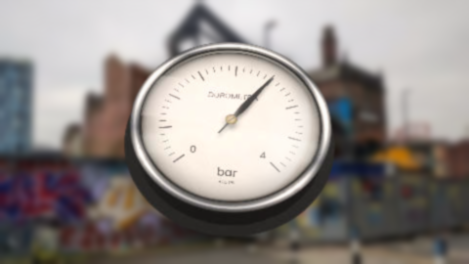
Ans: **2.5** bar
